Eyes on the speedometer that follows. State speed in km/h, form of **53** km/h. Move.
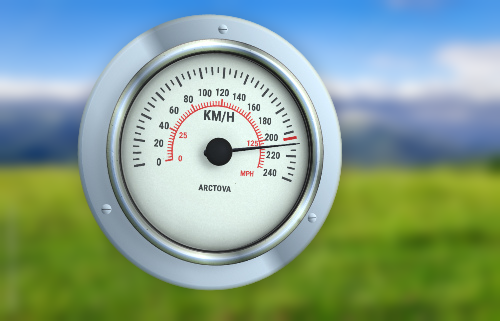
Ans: **210** km/h
